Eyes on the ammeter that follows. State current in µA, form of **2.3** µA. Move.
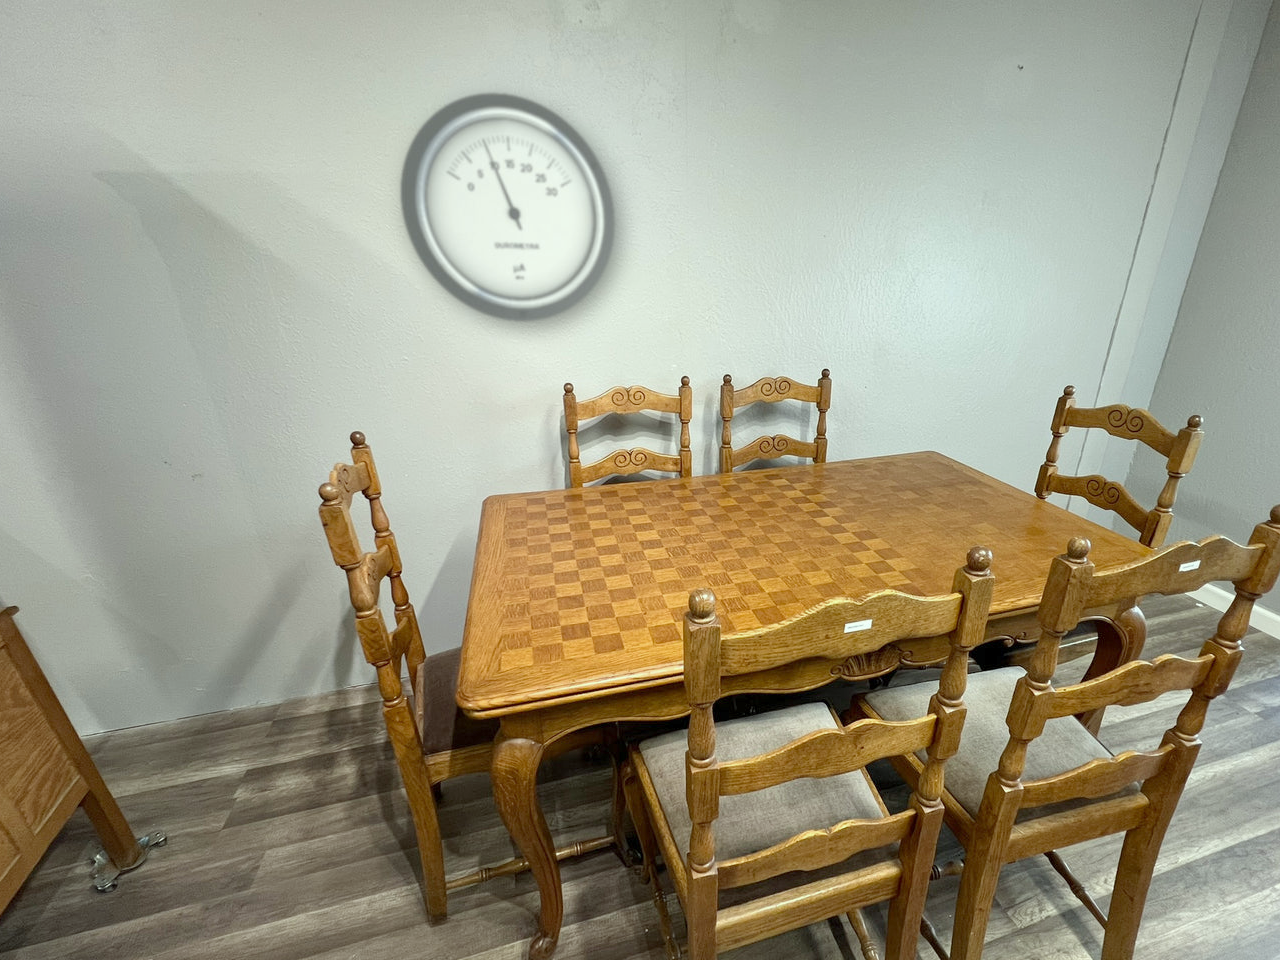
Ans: **10** µA
